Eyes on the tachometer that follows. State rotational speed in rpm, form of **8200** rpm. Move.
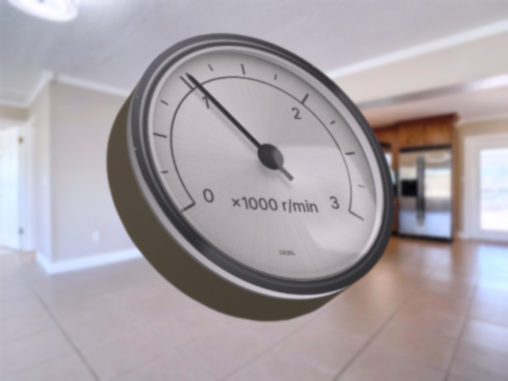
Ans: **1000** rpm
